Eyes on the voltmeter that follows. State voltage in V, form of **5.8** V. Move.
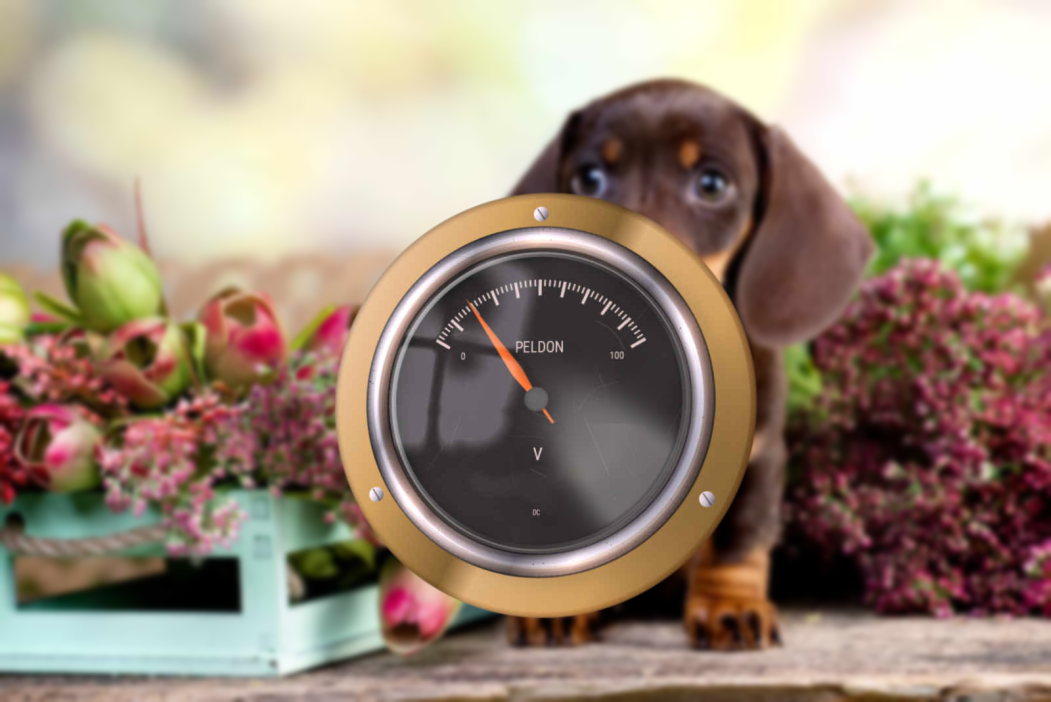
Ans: **20** V
